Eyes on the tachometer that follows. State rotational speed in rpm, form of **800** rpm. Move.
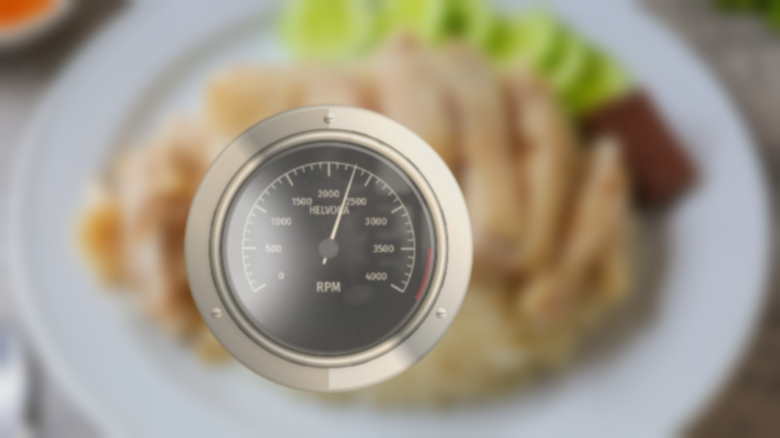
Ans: **2300** rpm
